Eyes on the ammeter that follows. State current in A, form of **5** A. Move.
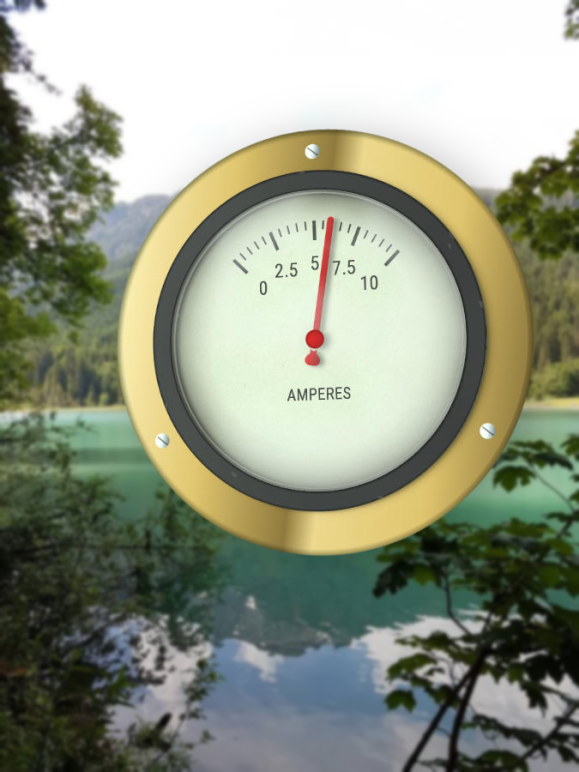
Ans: **6** A
